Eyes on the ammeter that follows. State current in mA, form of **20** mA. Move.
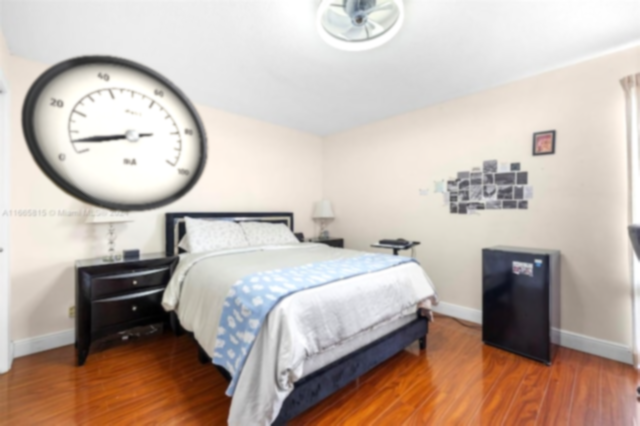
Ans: **5** mA
